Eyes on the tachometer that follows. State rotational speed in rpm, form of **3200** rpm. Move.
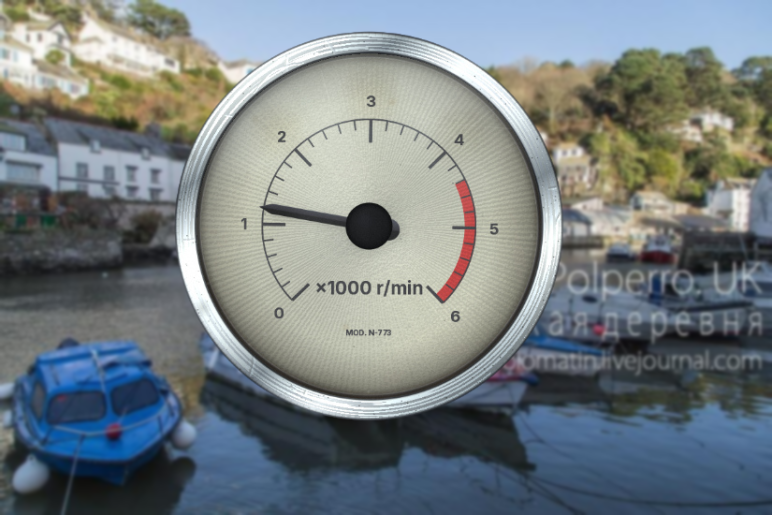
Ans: **1200** rpm
